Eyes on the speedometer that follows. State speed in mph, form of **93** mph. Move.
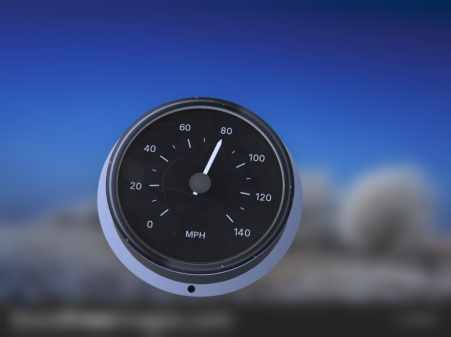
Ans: **80** mph
